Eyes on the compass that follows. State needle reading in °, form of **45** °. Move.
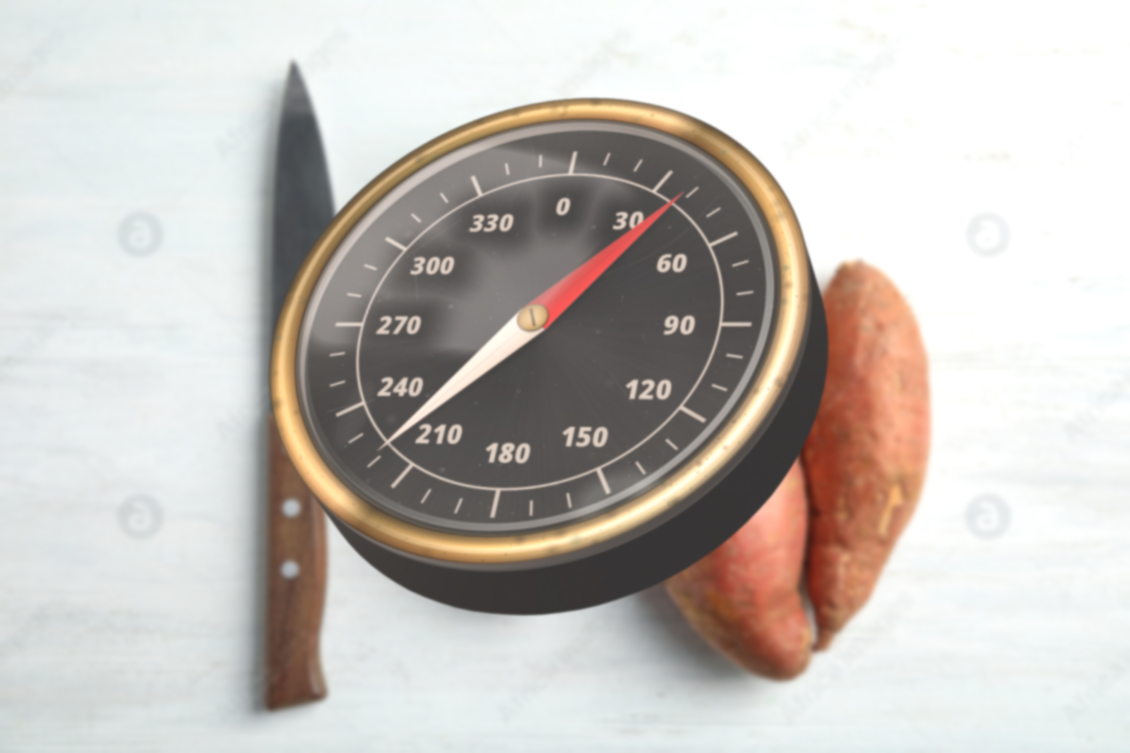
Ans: **40** °
